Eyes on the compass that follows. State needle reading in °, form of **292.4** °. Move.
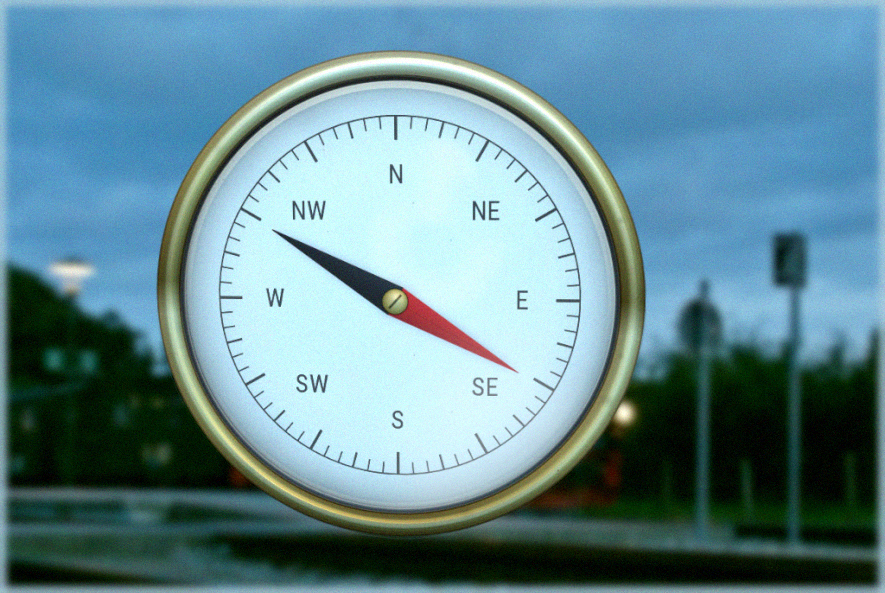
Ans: **120** °
